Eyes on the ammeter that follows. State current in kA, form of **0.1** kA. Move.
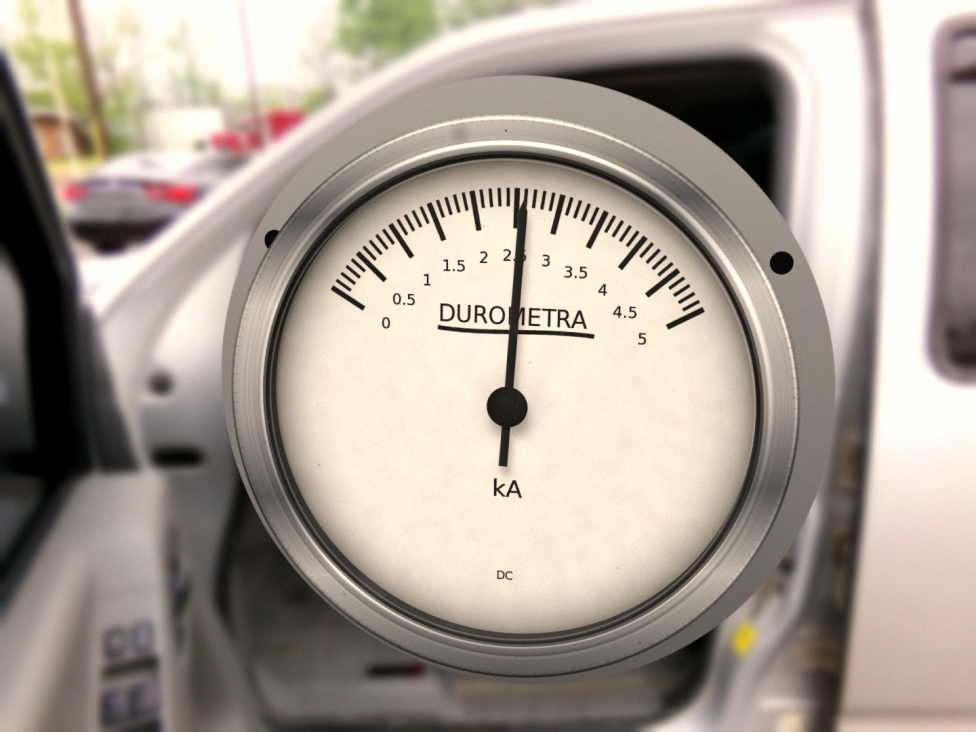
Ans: **2.6** kA
